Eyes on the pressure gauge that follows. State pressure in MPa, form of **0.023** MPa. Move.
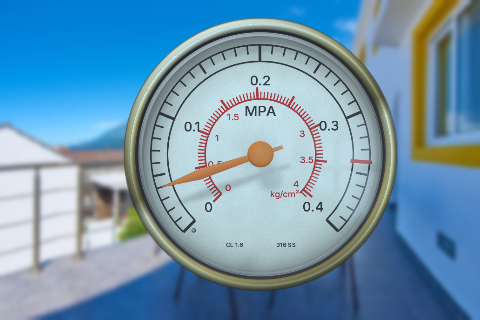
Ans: **0.04** MPa
